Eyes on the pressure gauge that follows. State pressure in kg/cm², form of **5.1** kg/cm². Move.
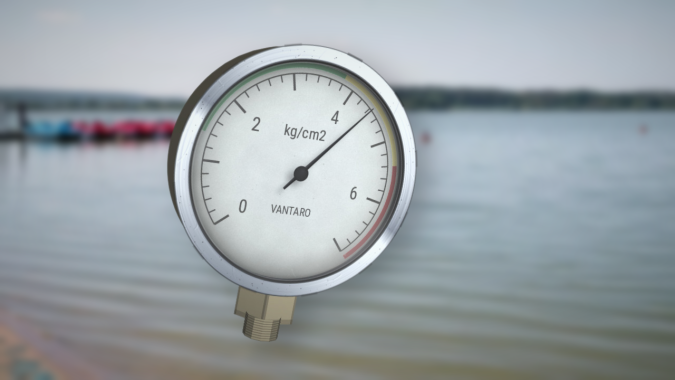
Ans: **4.4** kg/cm²
